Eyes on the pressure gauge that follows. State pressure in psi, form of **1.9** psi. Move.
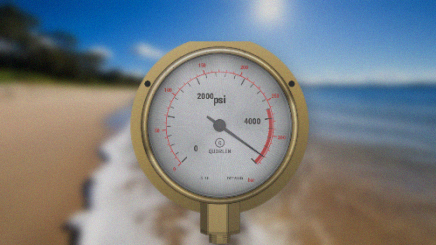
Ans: **4800** psi
